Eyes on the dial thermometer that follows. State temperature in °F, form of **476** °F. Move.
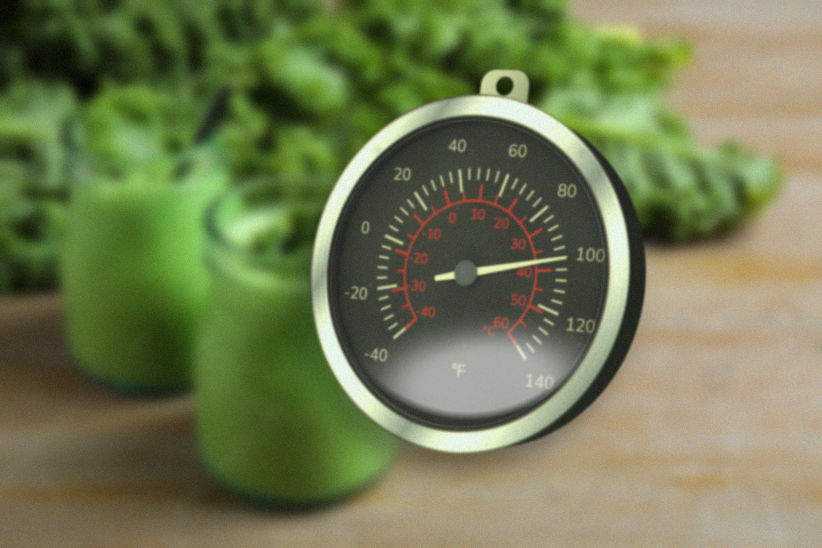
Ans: **100** °F
